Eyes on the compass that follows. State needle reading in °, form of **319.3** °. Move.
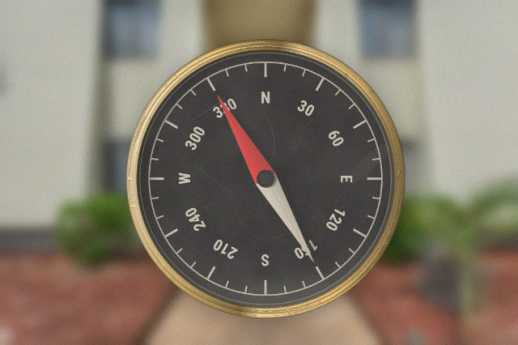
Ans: **330** °
